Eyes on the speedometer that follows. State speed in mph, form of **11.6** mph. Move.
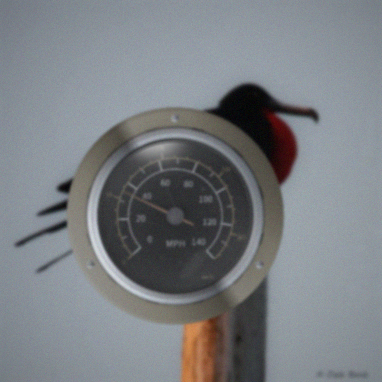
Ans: **35** mph
